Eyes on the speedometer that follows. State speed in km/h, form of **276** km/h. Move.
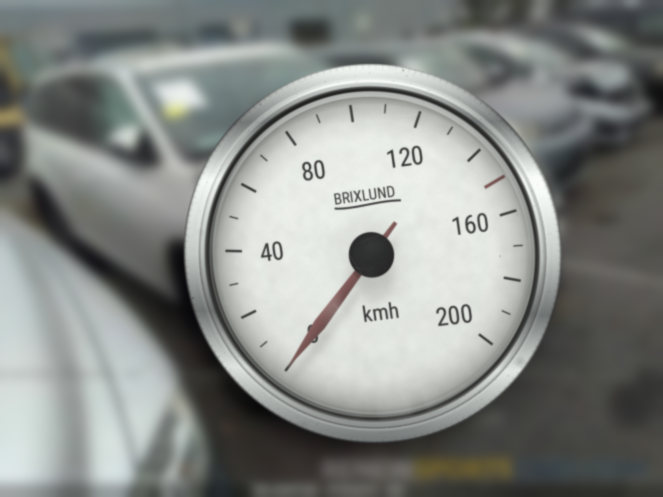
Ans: **0** km/h
